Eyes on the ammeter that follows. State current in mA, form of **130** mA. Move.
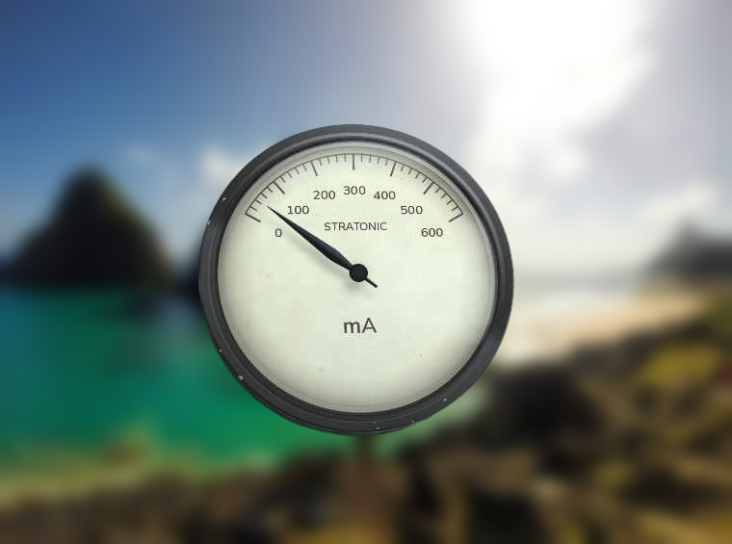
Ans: **40** mA
